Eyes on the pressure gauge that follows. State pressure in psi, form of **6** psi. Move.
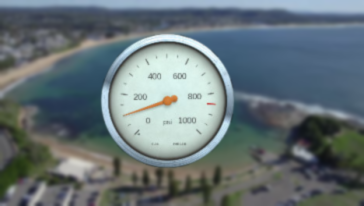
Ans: **100** psi
